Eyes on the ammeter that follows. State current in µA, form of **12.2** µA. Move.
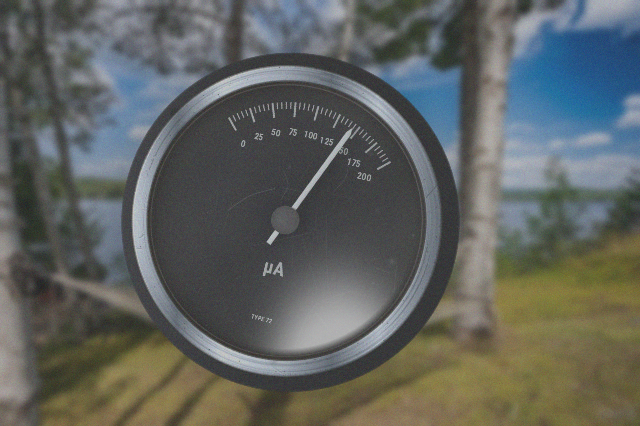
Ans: **145** µA
